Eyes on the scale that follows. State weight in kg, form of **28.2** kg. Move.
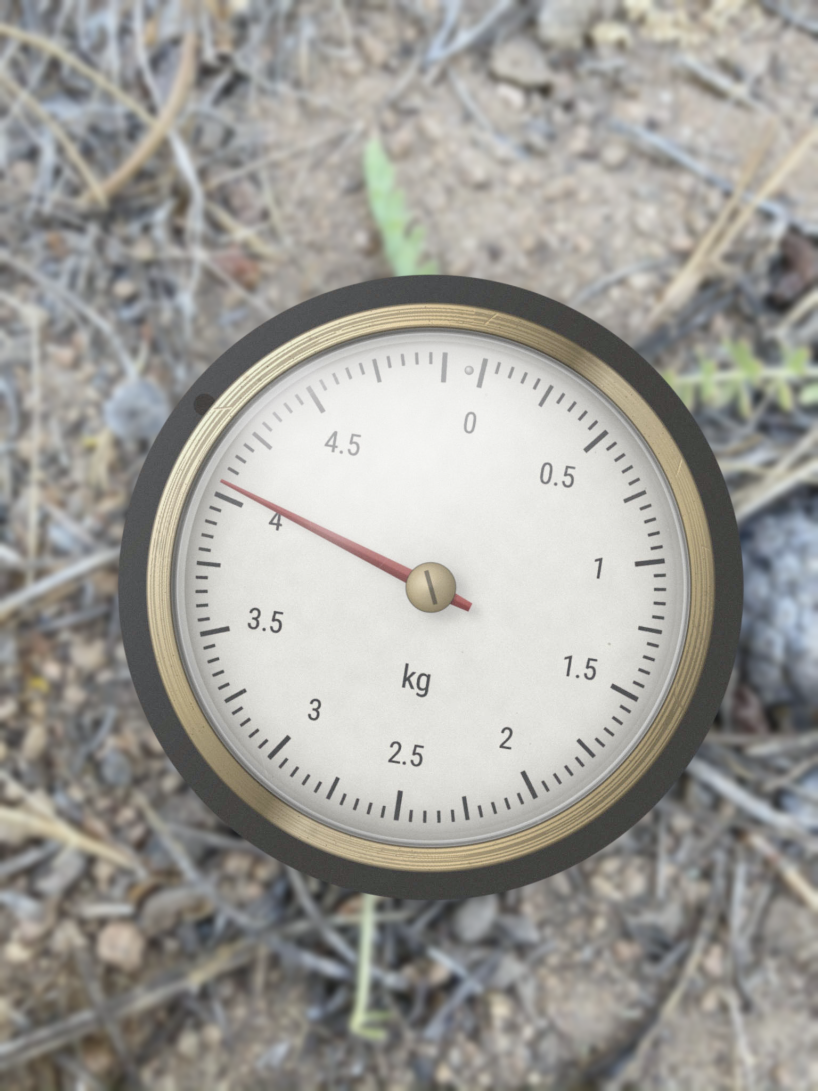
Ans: **4.05** kg
